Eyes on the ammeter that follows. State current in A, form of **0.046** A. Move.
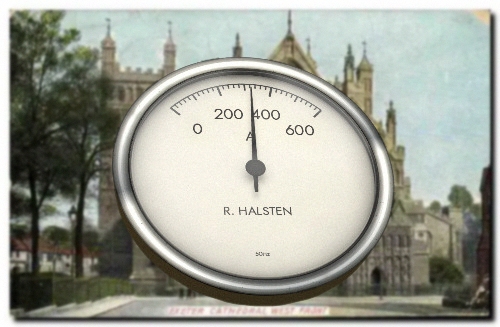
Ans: **320** A
